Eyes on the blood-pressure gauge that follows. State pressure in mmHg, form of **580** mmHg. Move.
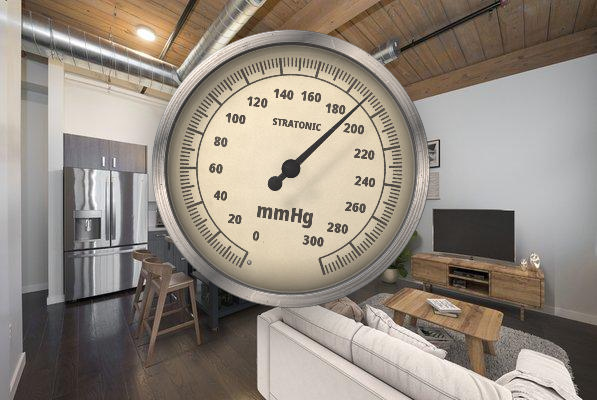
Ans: **190** mmHg
